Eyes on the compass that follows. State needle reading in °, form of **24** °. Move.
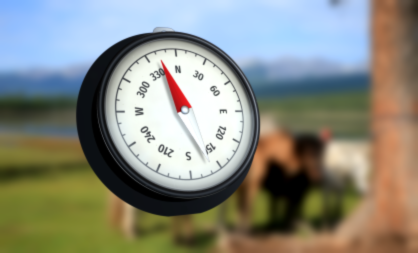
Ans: **340** °
